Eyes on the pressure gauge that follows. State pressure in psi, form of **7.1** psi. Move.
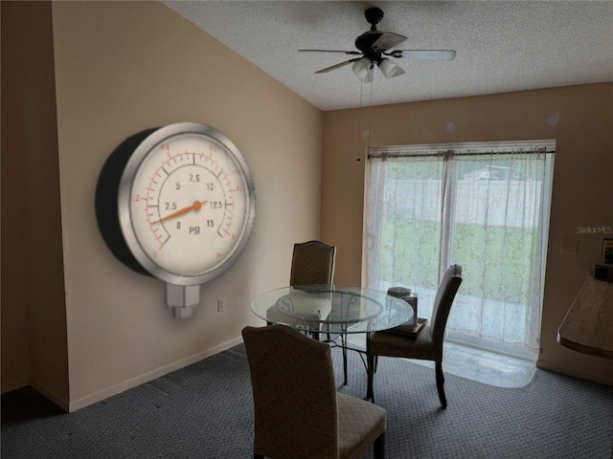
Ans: **1.5** psi
